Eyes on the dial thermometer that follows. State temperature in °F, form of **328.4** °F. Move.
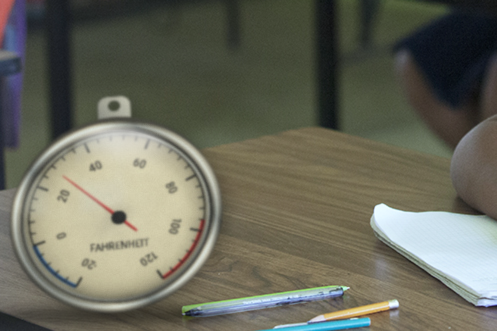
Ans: **28** °F
